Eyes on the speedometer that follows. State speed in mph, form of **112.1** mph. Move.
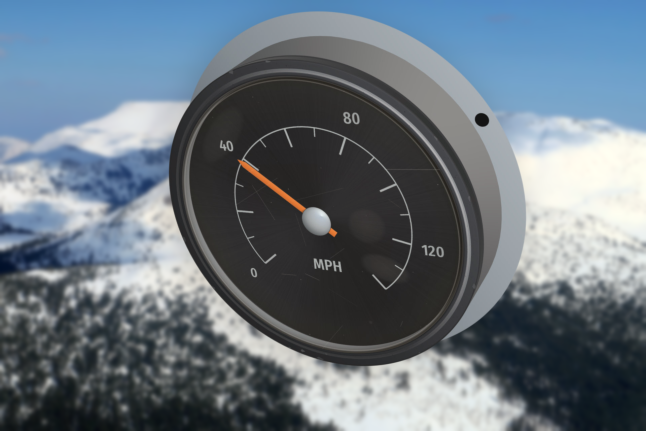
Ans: **40** mph
